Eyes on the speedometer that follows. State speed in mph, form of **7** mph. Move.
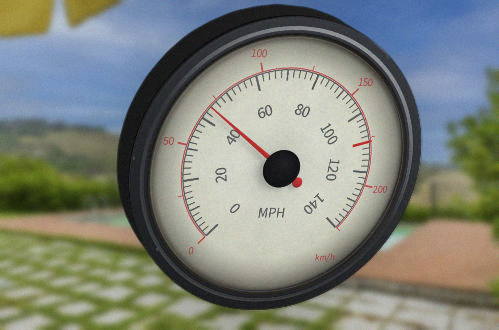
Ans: **44** mph
